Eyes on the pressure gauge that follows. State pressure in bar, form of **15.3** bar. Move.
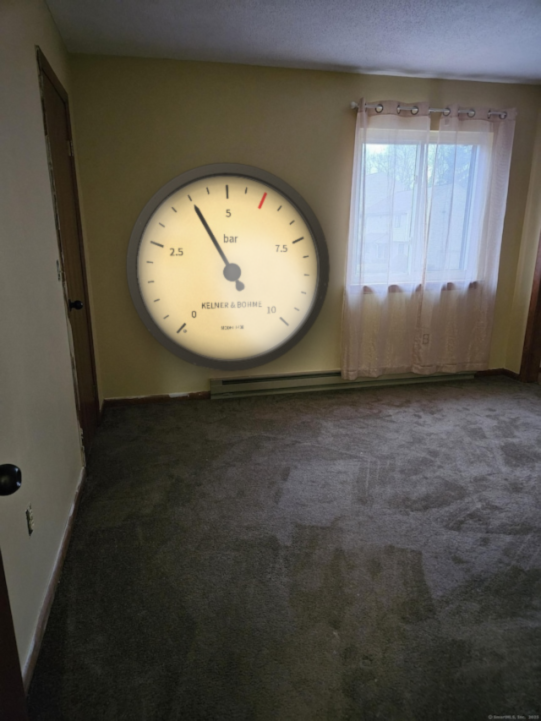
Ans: **4** bar
